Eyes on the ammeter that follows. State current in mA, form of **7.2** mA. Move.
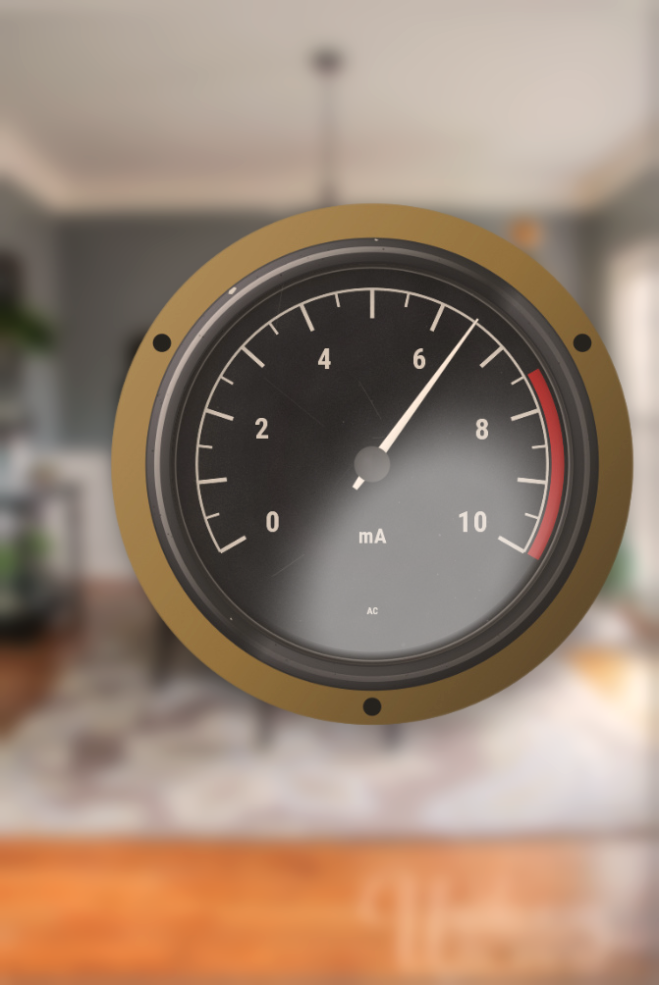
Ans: **6.5** mA
